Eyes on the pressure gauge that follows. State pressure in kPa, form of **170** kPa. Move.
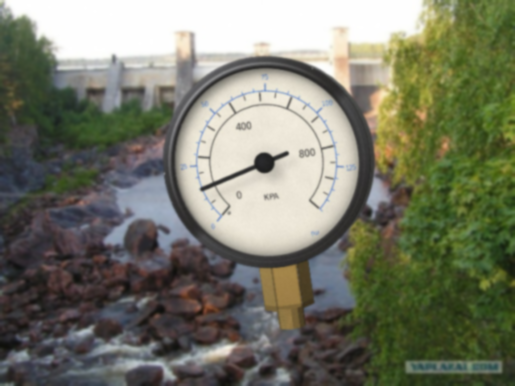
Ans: **100** kPa
